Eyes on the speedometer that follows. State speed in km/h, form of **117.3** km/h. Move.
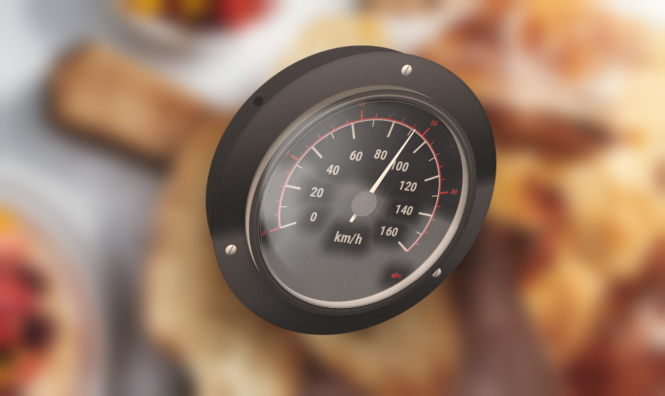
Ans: **90** km/h
